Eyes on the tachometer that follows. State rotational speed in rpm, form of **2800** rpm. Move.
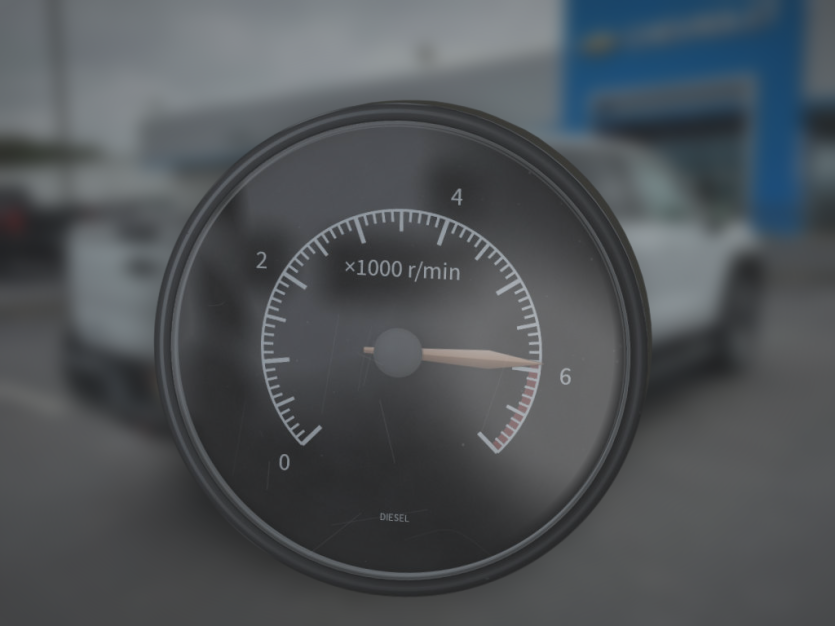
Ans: **5900** rpm
